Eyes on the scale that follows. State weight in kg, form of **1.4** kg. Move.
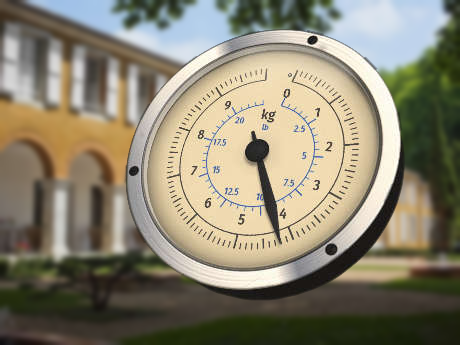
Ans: **4.2** kg
